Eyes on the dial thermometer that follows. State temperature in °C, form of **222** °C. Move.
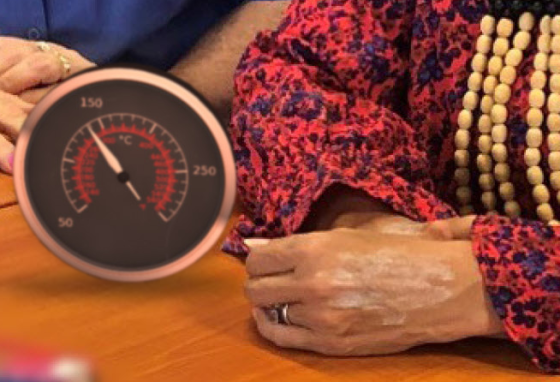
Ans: **140** °C
